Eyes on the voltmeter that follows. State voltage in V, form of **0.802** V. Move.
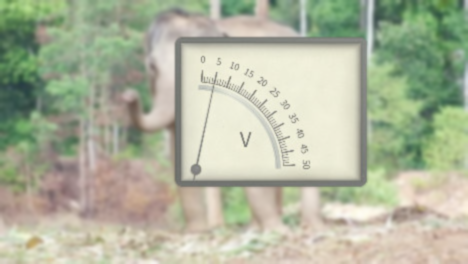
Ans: **5** V
